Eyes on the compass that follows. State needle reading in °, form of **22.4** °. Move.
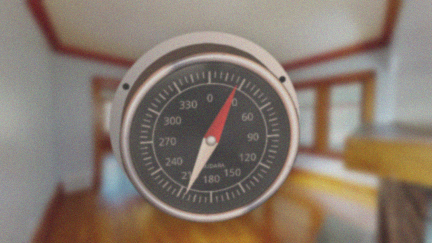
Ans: **25** °
